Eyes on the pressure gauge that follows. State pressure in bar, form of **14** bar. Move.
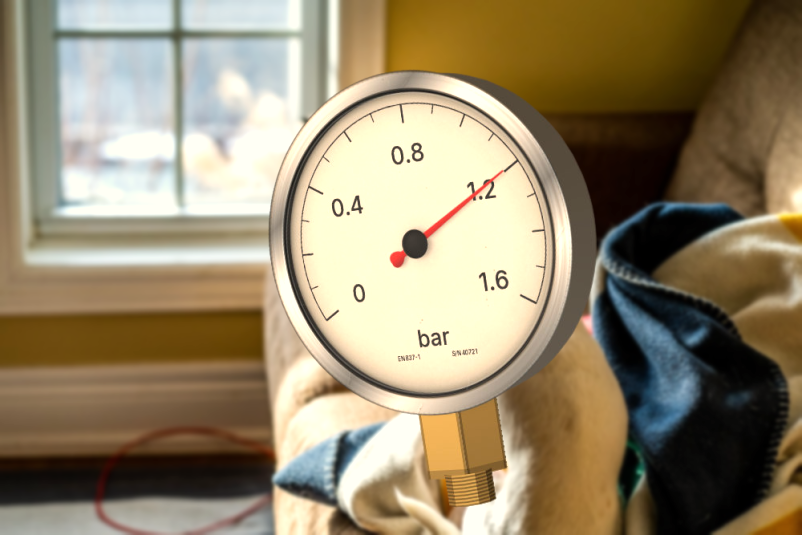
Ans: **1.2** bar
